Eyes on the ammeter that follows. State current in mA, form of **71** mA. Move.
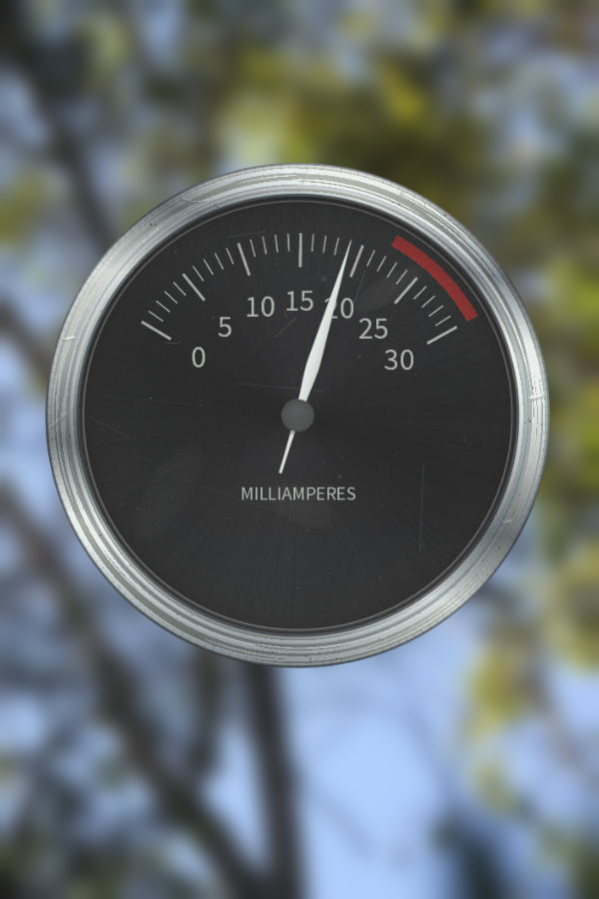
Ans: **19** mA
